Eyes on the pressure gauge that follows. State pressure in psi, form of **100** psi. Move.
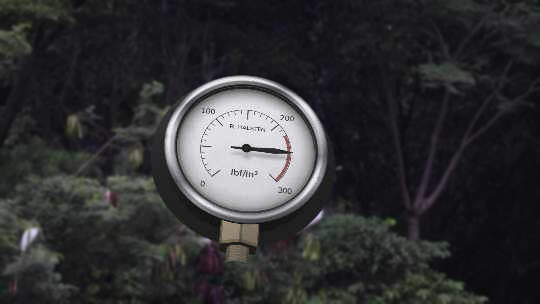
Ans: **250** psi
